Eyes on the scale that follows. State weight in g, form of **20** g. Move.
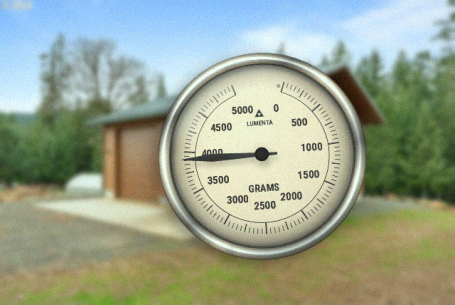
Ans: **3900** g
